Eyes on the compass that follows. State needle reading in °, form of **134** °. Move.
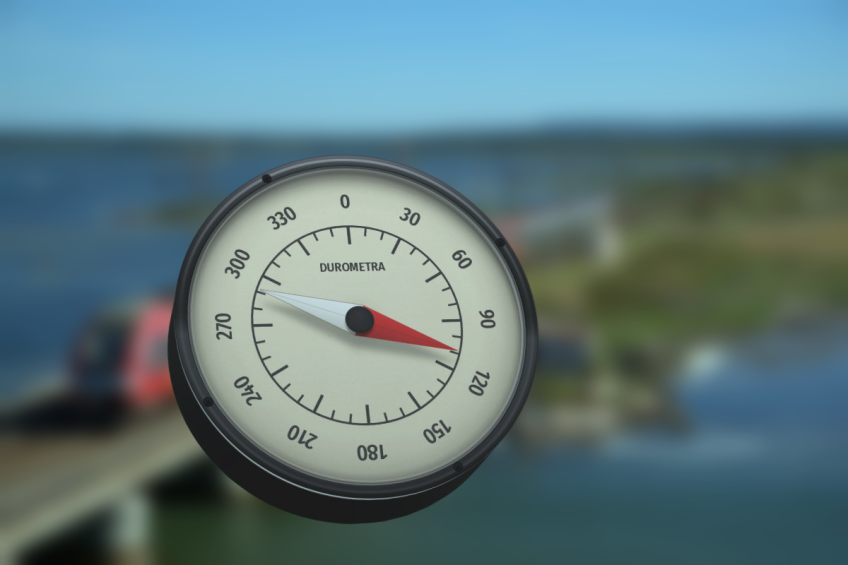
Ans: **110** °
